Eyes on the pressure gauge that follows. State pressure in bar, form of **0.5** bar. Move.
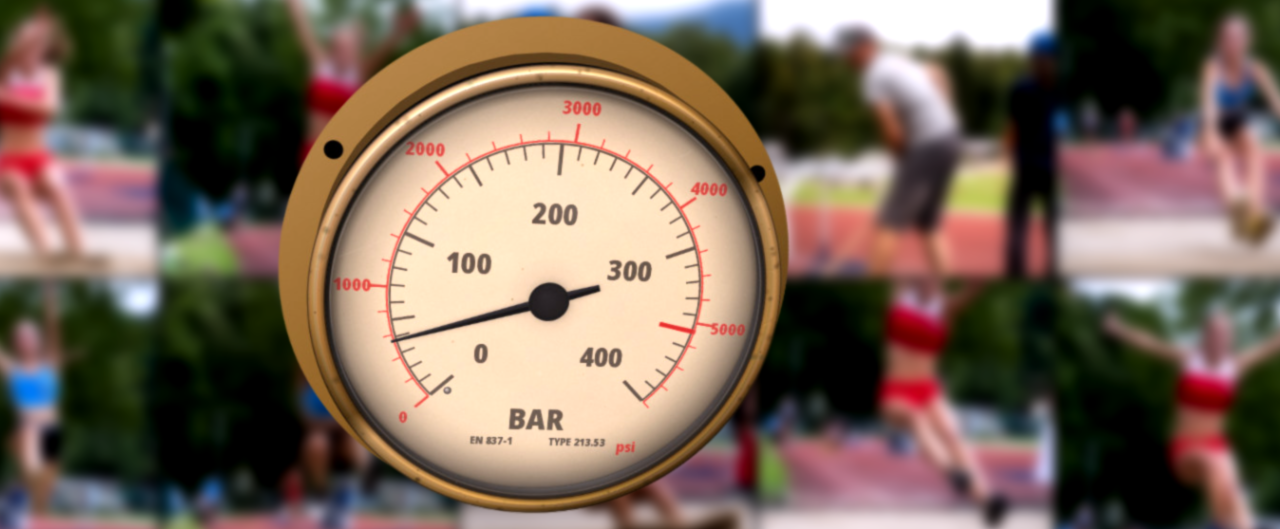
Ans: **40** bar
